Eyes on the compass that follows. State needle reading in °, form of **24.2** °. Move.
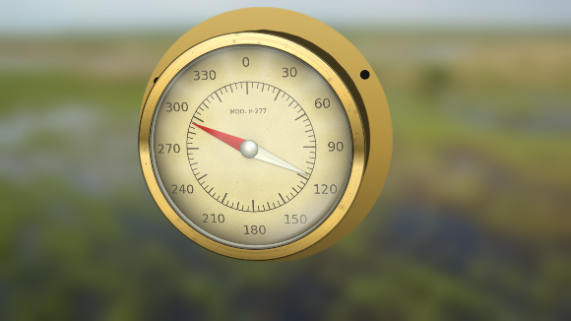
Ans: **295** °
